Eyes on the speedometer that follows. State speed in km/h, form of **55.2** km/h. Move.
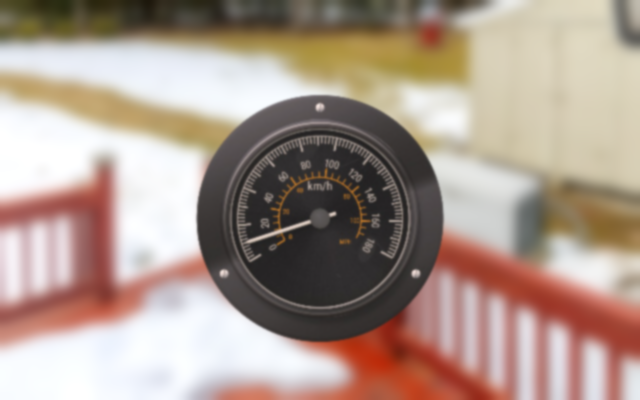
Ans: **10** km/h
